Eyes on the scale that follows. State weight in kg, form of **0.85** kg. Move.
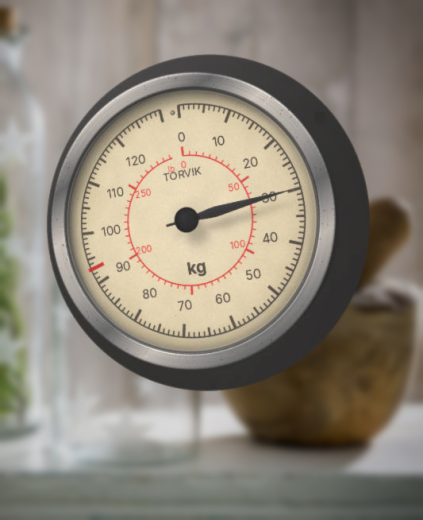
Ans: **30** kg
